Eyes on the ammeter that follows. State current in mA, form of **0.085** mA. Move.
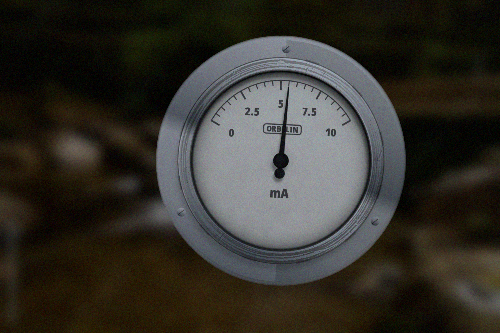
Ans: **5.5** mA
